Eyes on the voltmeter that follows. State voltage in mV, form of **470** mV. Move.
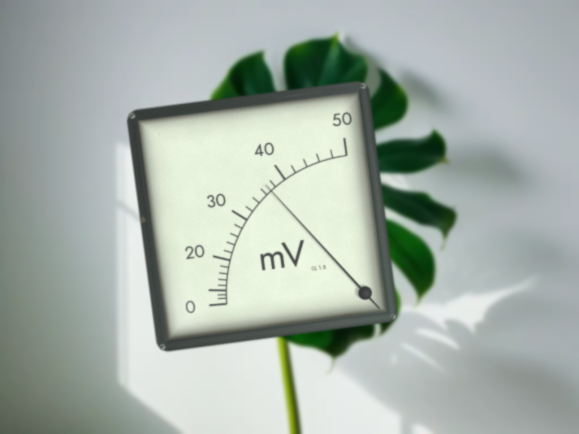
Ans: **37** mV
